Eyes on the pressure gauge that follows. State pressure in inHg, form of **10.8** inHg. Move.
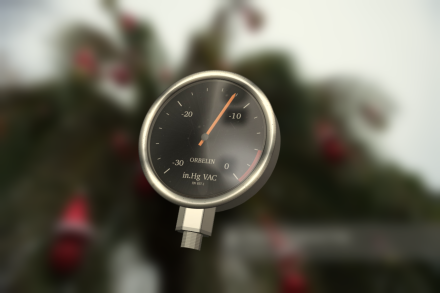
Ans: **-12** inHg
